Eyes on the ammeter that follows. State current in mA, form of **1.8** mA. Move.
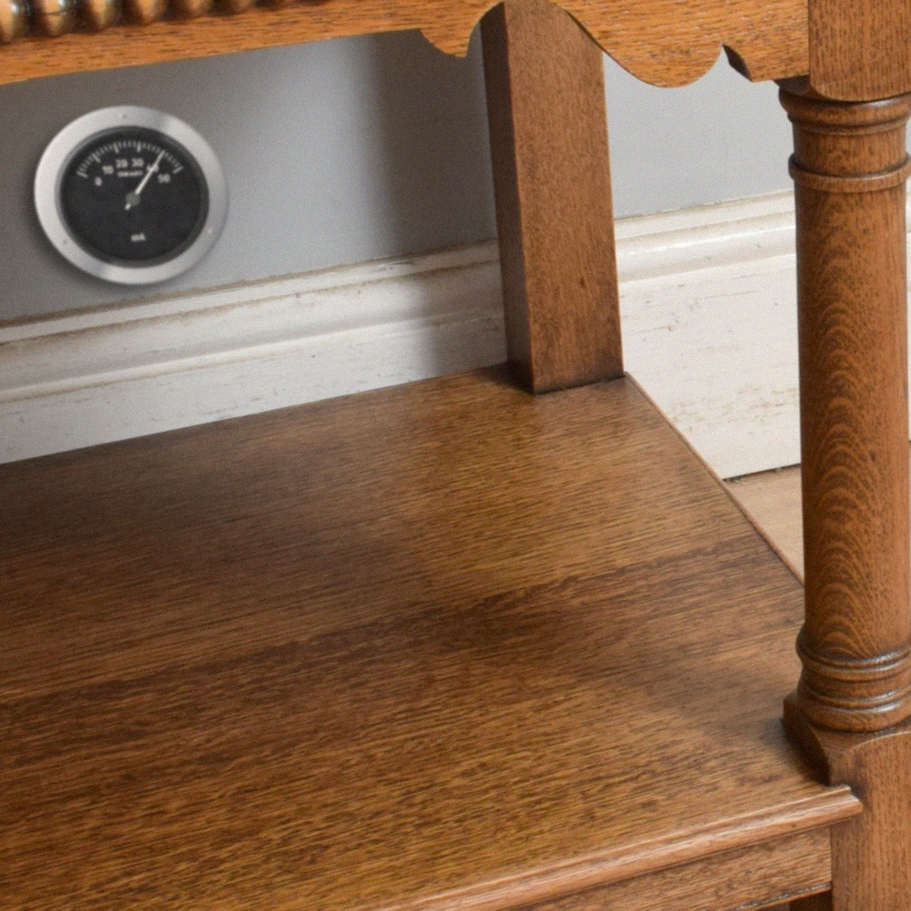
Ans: **40** mA
